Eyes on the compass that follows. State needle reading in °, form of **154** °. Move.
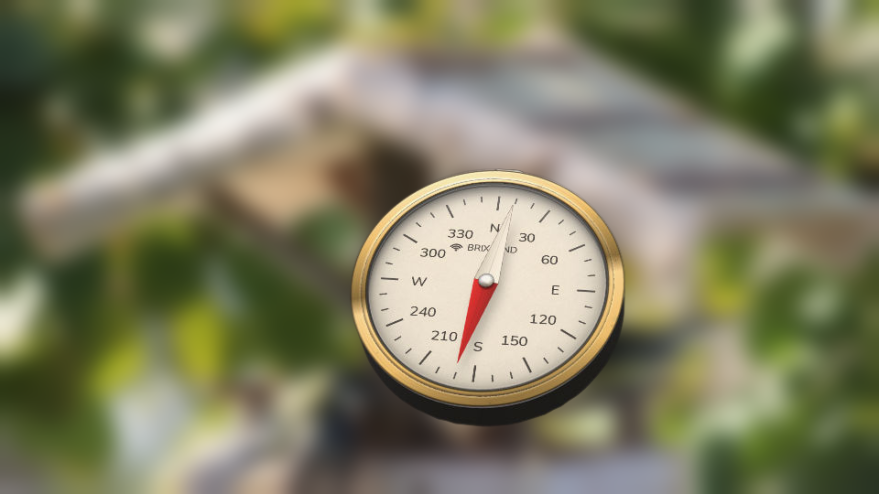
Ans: **190** °
